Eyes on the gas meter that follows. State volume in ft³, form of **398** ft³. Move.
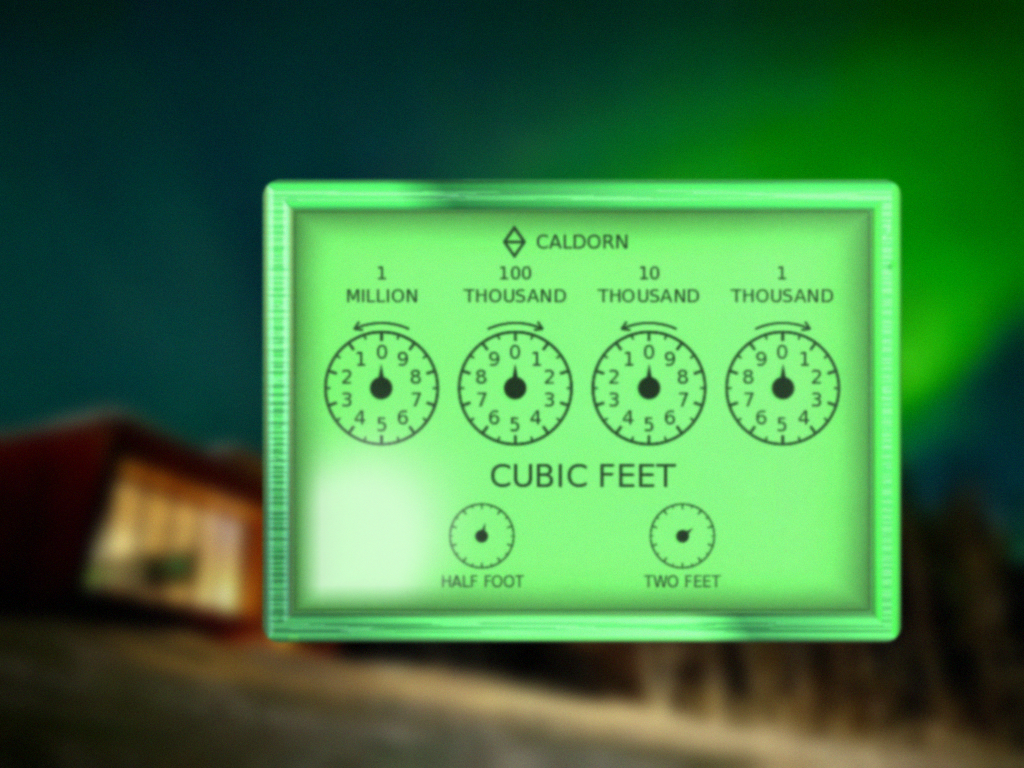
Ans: **0** ft³
